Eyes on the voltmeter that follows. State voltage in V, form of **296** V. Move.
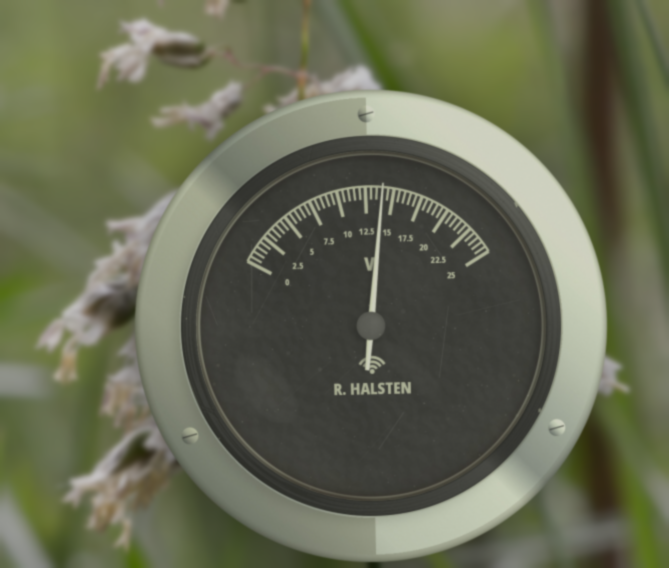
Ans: **14** V
